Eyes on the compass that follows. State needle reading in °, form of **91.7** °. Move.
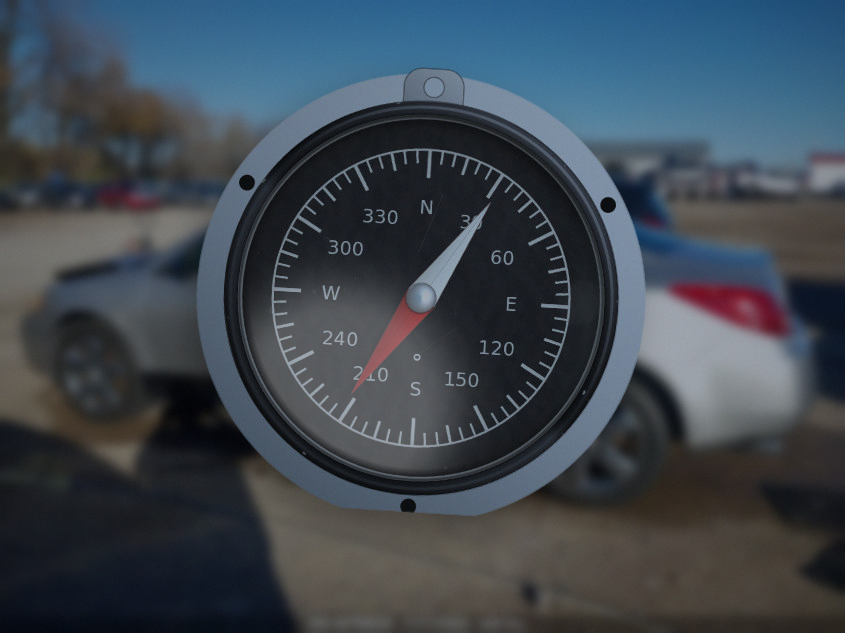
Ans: **212.5** °
